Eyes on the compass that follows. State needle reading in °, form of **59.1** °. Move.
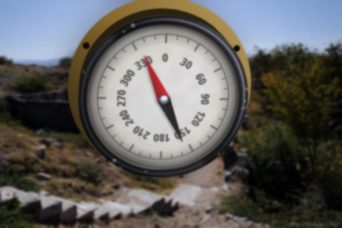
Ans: **335** °
